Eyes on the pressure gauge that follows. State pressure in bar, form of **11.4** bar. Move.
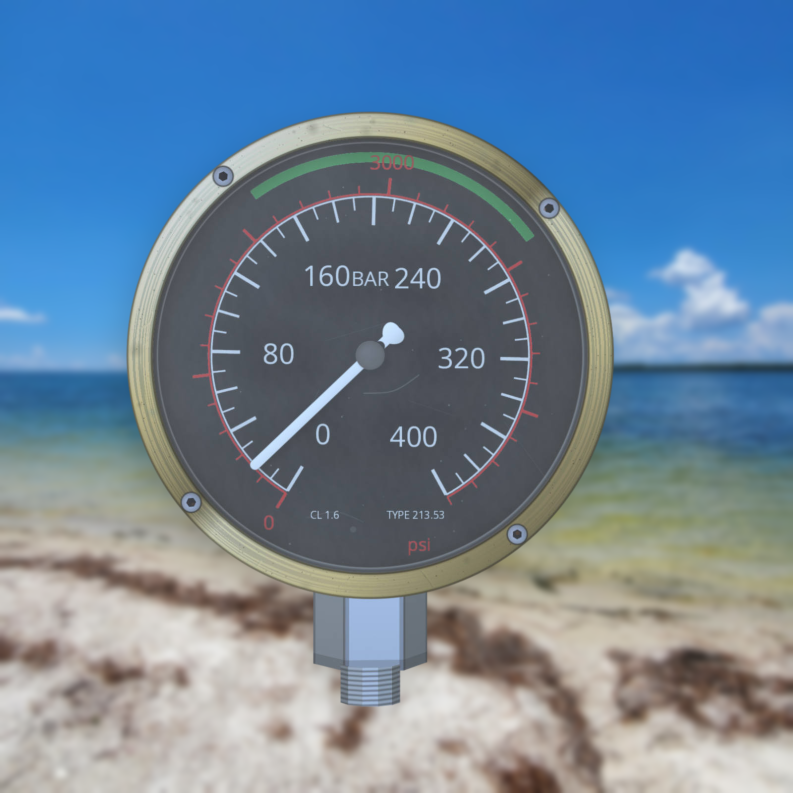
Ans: **20** bar
